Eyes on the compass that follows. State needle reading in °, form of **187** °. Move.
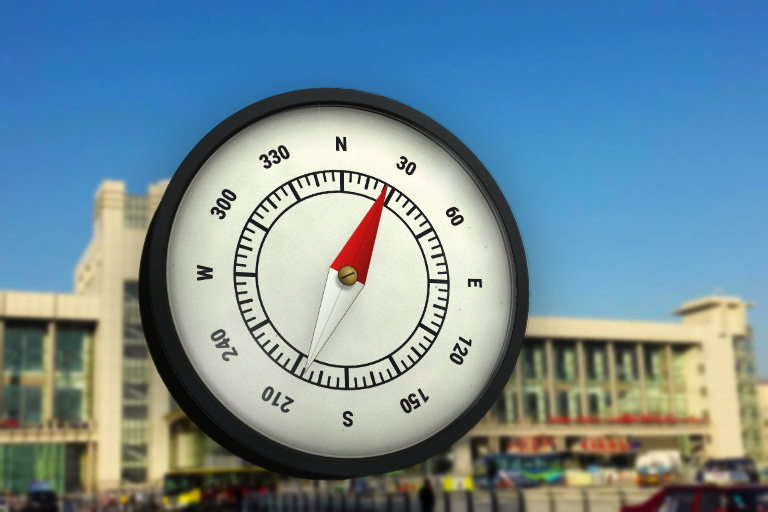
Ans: **25** °
